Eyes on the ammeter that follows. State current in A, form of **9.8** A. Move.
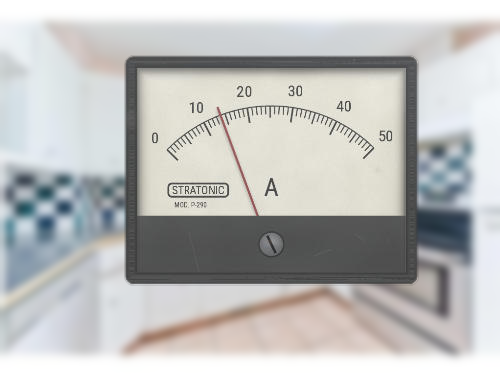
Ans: **14** A
